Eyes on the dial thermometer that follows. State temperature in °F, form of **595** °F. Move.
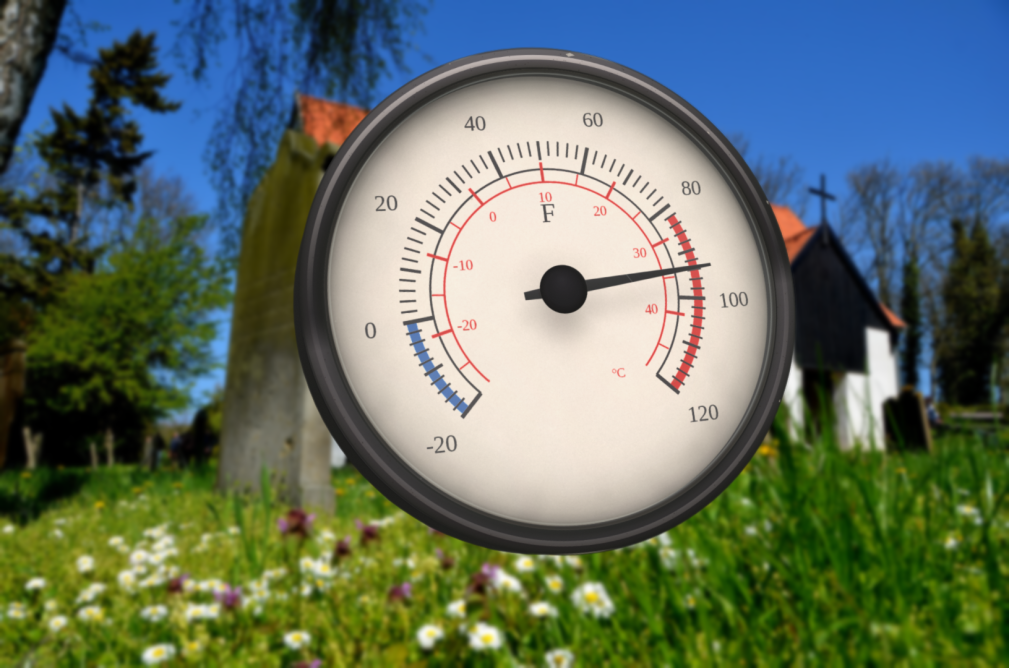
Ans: **94** °F
